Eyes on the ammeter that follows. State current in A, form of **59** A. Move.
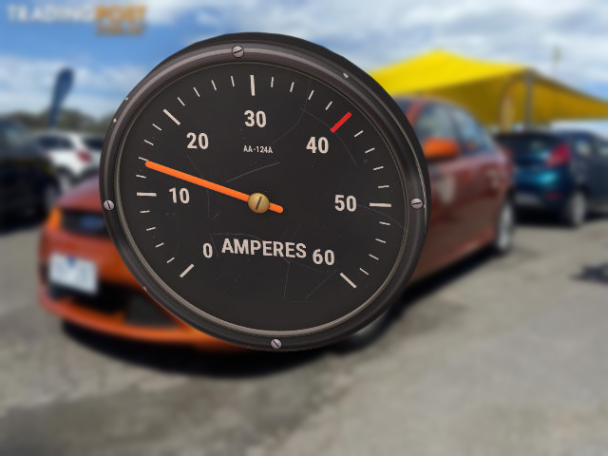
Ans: **14** A
